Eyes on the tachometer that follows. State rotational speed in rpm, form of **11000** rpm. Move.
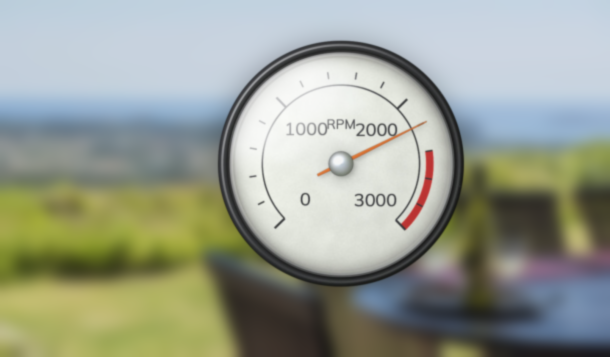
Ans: **2200** rpm
